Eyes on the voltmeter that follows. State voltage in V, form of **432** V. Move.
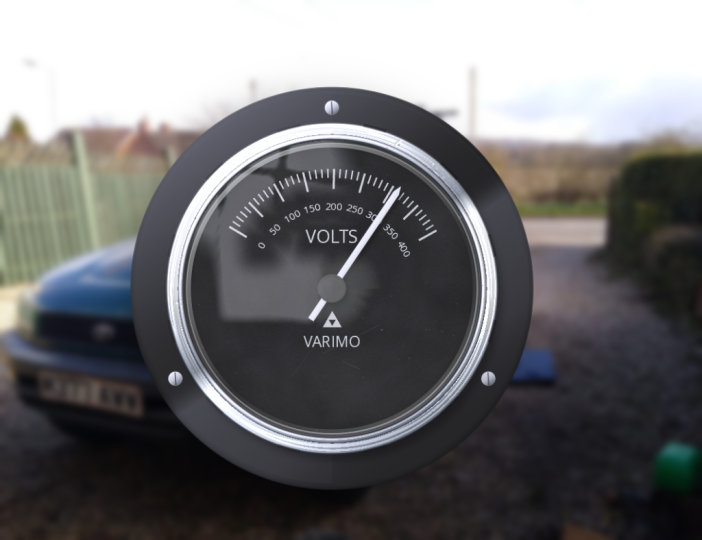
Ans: **310** V
